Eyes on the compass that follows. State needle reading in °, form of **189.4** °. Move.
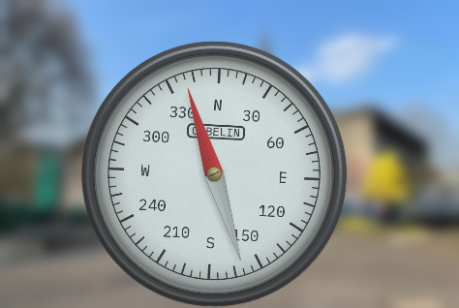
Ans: **340** °
